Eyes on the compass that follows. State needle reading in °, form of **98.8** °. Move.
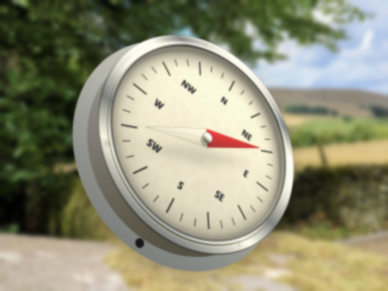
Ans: **60** °
